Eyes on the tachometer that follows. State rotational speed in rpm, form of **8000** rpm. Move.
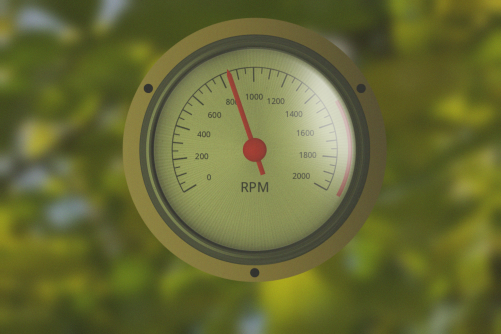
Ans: **850** rpm
